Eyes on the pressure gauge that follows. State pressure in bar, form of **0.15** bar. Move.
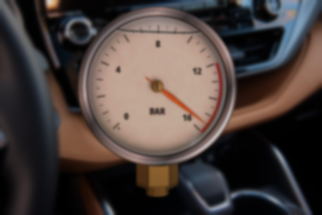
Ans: **15.5** bar
